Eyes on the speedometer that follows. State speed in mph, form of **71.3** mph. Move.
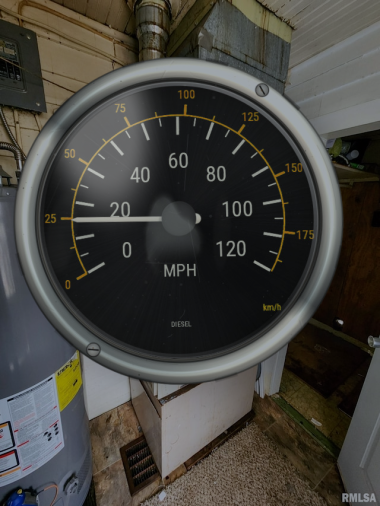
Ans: **15** mph
